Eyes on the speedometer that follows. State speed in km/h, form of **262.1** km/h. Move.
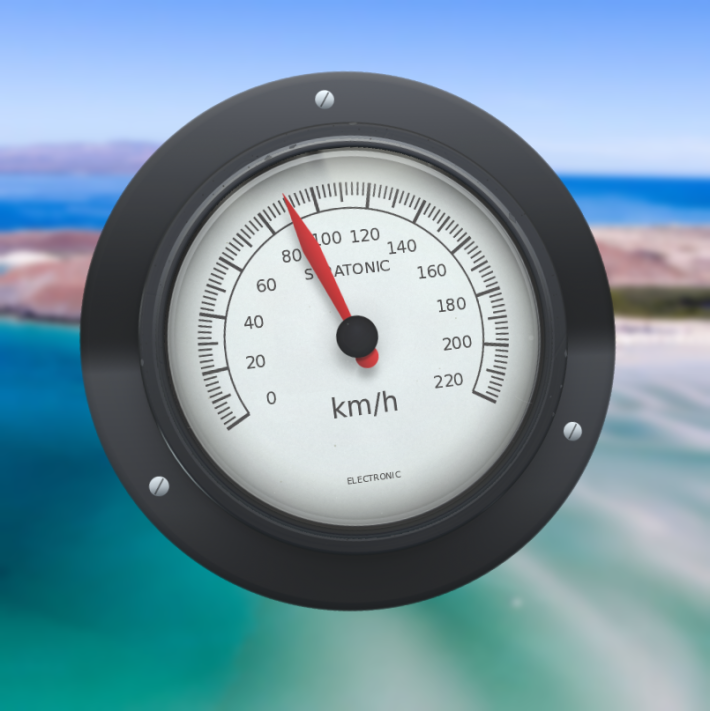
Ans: **90** km/h
